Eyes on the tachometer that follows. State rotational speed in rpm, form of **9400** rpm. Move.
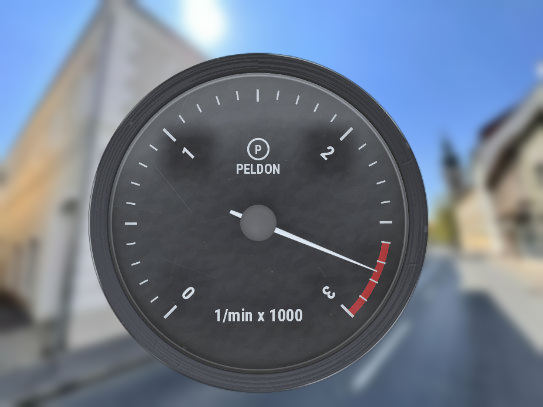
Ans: **2750** rpm
